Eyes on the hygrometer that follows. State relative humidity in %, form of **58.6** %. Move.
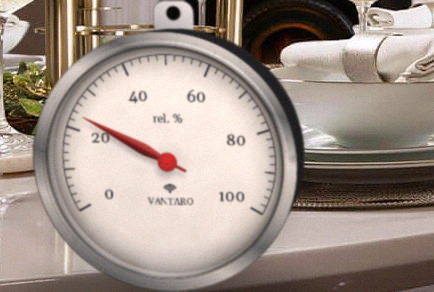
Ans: **24** %
